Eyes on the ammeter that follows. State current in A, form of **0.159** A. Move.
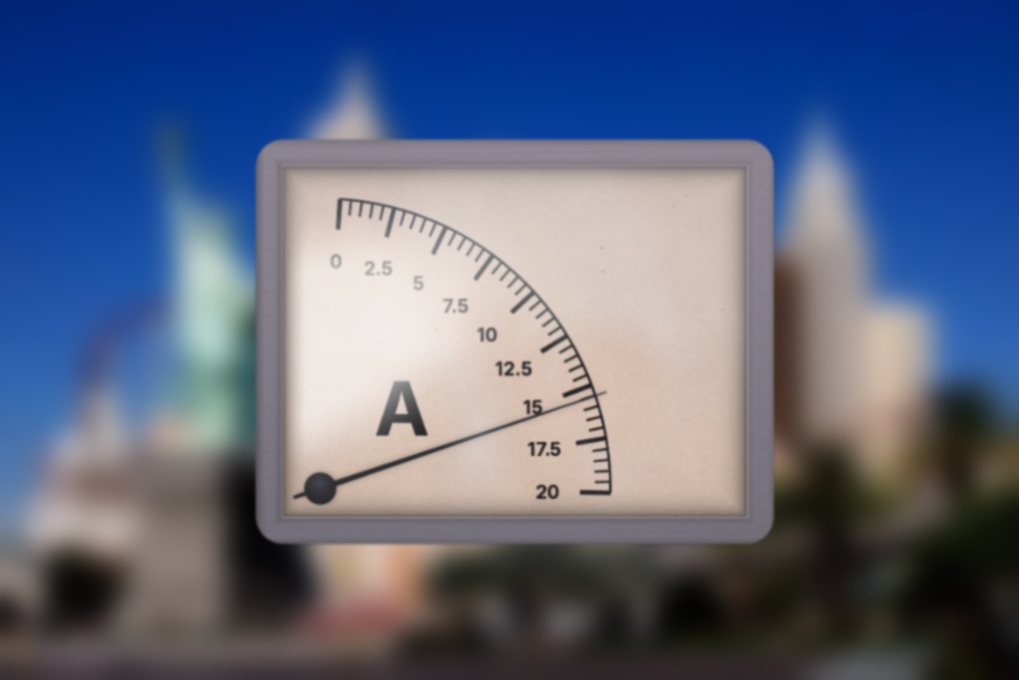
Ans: **15.5** A
